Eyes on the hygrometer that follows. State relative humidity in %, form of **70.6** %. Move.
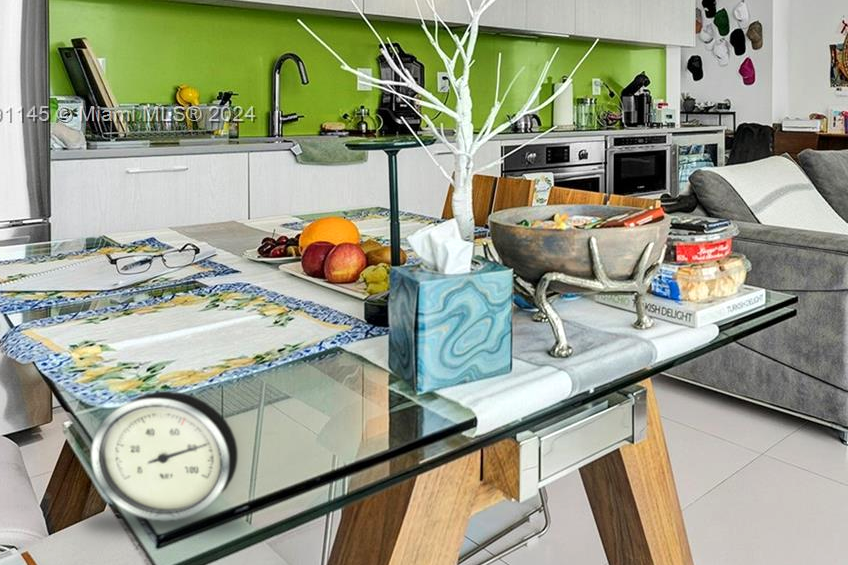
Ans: **80** %
